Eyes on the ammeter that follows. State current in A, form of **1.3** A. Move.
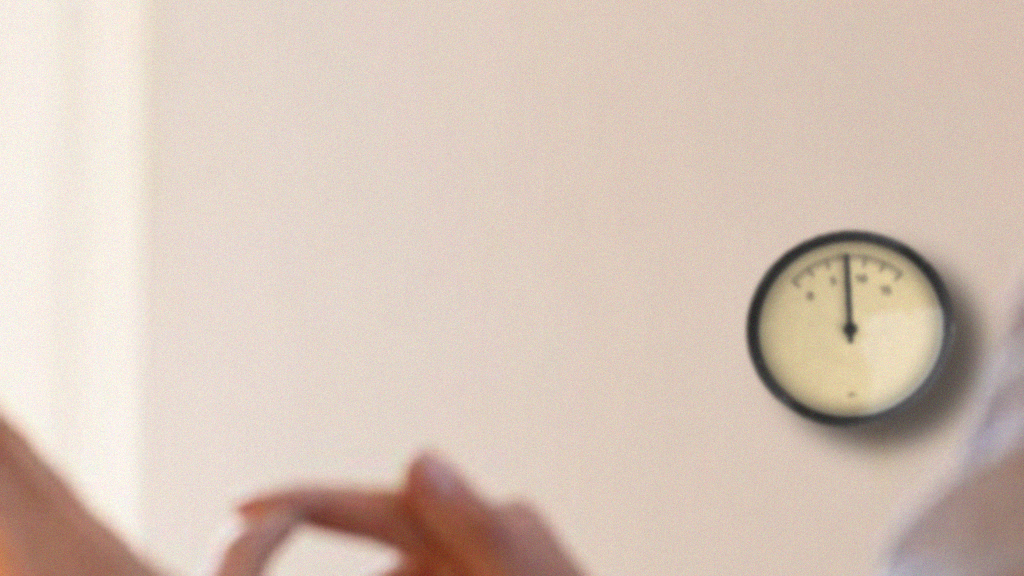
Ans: **7.5** A
